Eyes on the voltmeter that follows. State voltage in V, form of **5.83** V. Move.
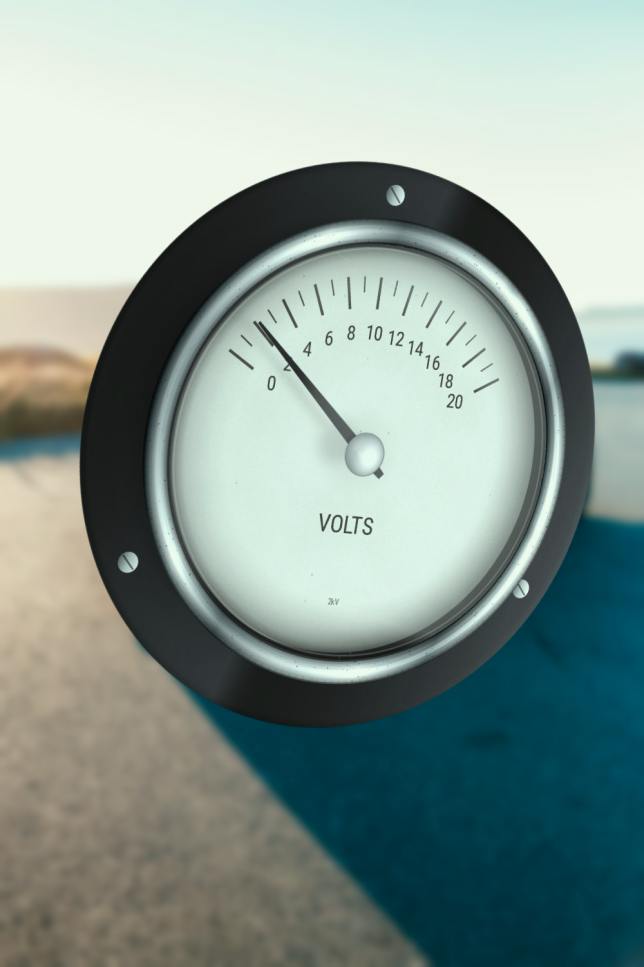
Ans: **2** V
